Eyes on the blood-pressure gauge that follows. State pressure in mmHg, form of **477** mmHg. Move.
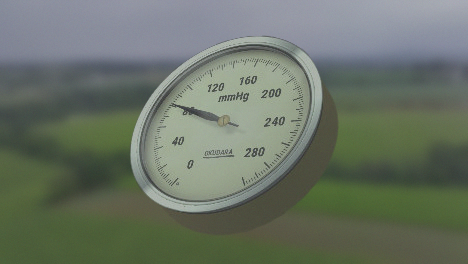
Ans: **80** mmHg
